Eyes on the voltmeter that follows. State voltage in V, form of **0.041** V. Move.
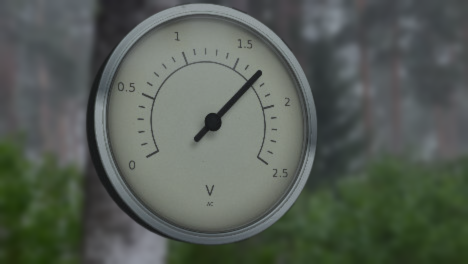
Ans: **1.7** V
